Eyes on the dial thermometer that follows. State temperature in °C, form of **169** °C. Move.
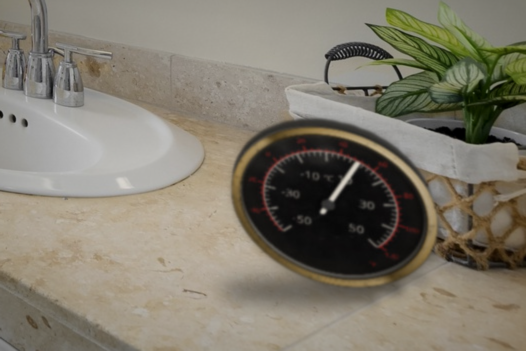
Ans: **10** °C
